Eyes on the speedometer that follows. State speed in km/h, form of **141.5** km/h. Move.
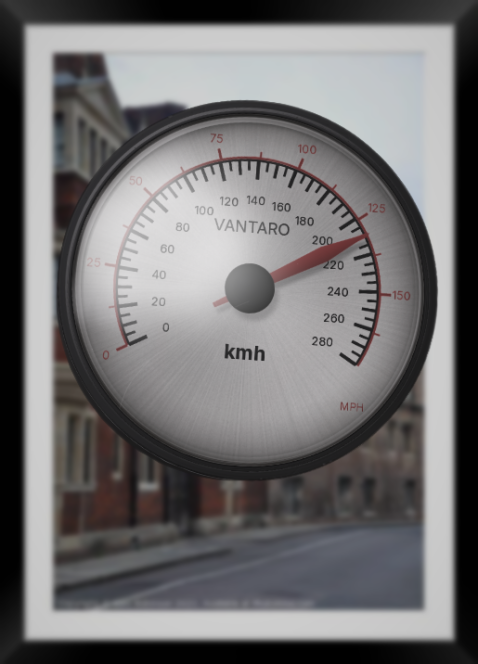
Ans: **210** km/h
